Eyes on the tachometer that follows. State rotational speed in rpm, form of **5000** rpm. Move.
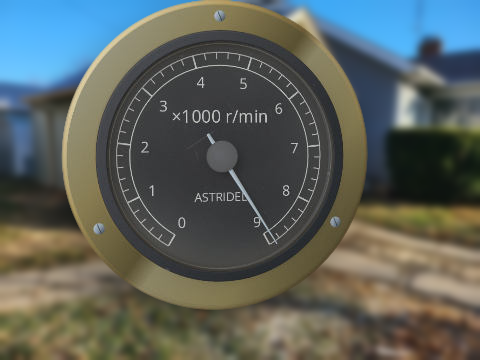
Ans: **8900** rpm
